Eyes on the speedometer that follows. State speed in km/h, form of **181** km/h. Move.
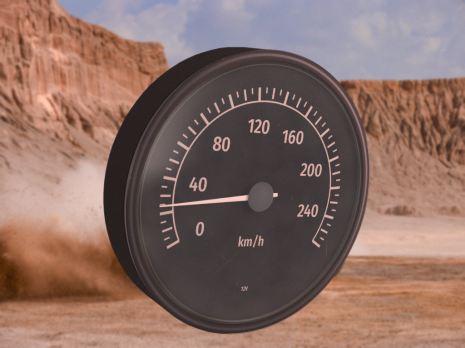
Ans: **25** km/h
